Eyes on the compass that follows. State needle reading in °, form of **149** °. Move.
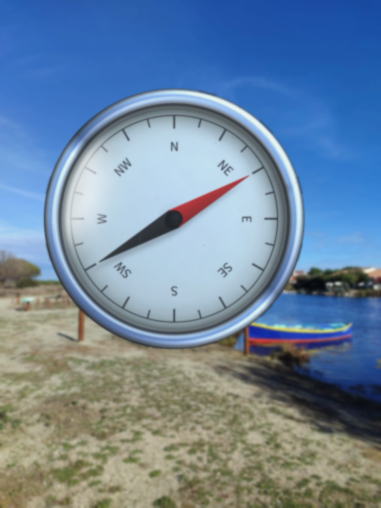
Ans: **60** °
